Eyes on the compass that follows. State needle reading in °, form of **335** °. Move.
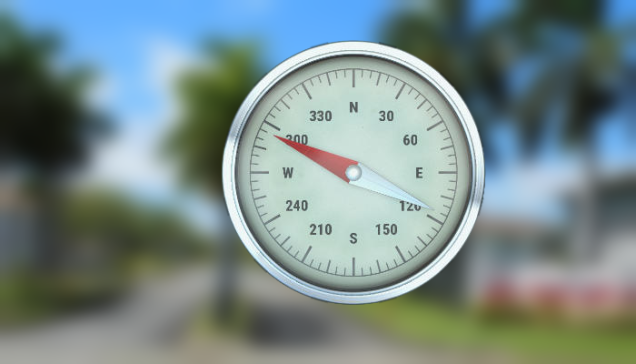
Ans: **295** °
